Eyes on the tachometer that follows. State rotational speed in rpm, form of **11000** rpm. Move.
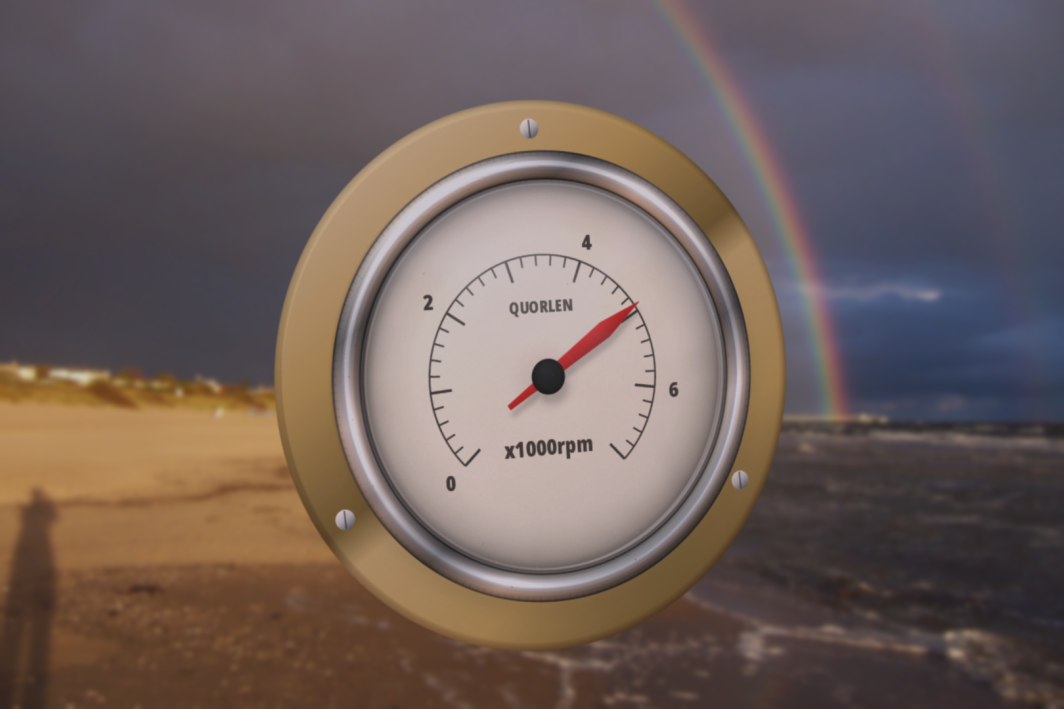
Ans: **4900** rpm
